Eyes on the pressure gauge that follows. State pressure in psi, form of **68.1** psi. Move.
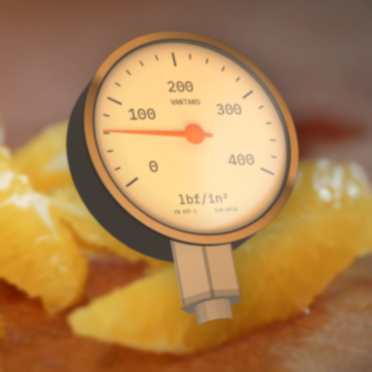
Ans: **60** psi
